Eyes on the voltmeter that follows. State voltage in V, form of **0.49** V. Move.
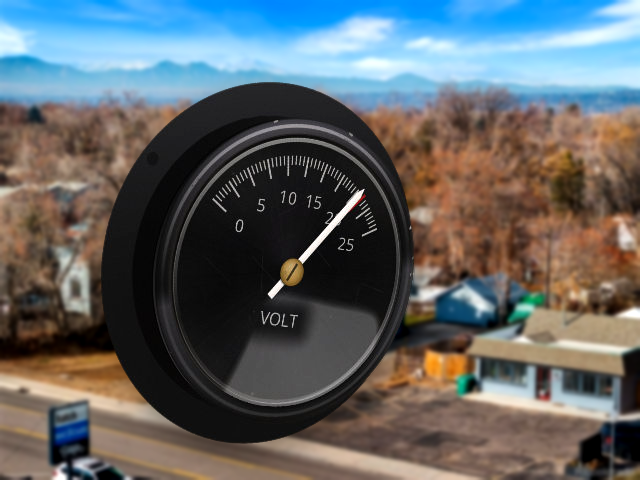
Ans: **20** V
